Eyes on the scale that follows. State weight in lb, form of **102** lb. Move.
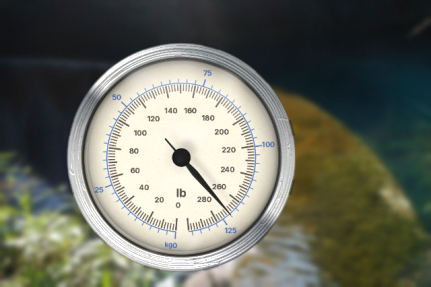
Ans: **270** lb
